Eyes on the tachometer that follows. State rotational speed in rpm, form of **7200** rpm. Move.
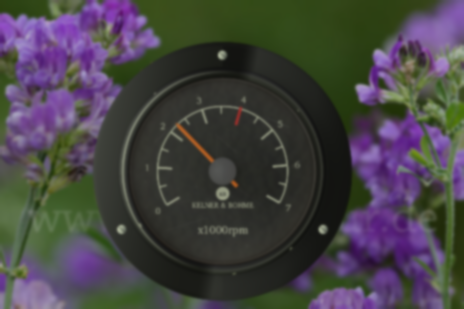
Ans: **2250** rpm
